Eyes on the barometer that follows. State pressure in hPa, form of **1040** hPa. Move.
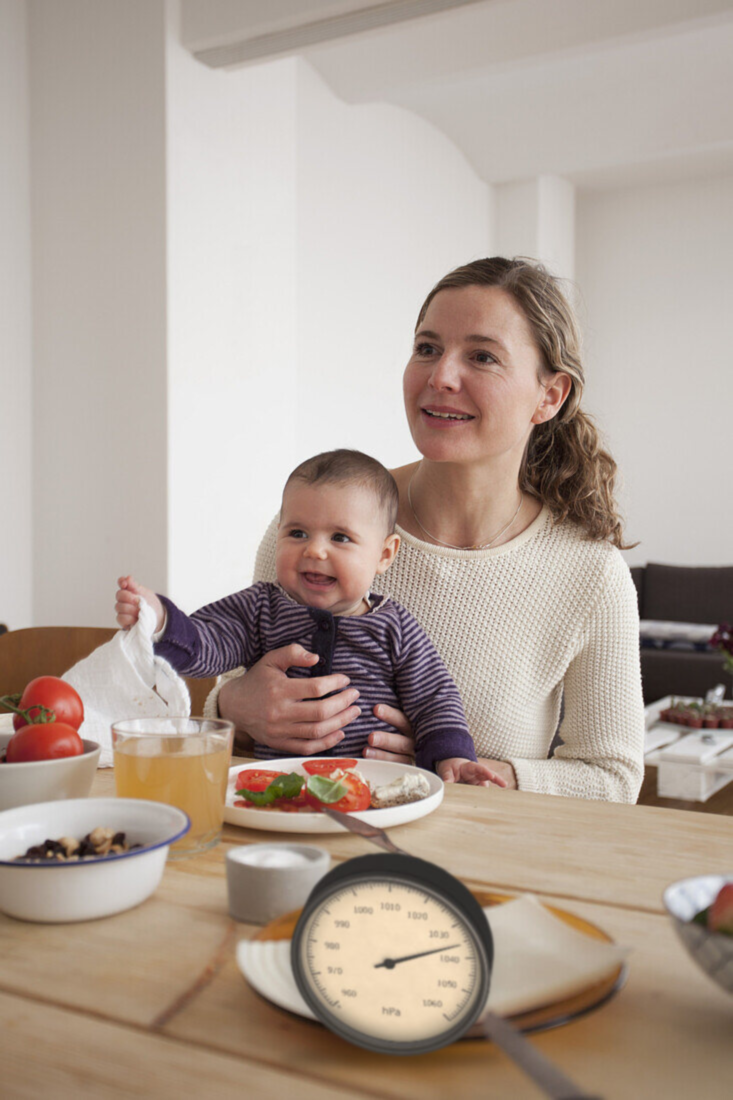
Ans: **1035** hPa
